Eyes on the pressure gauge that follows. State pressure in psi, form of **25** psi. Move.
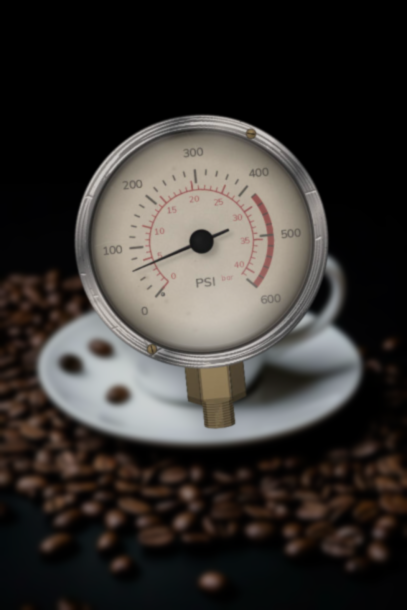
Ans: **60** psi
